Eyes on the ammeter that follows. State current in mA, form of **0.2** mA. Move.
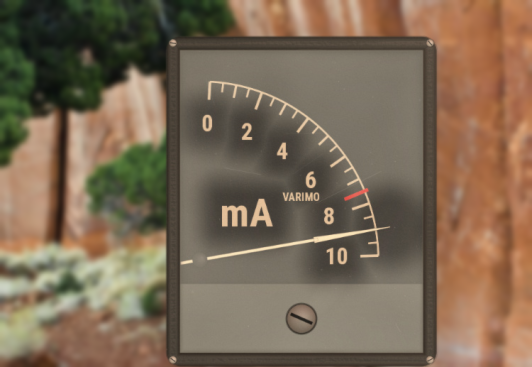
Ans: **9** mA
